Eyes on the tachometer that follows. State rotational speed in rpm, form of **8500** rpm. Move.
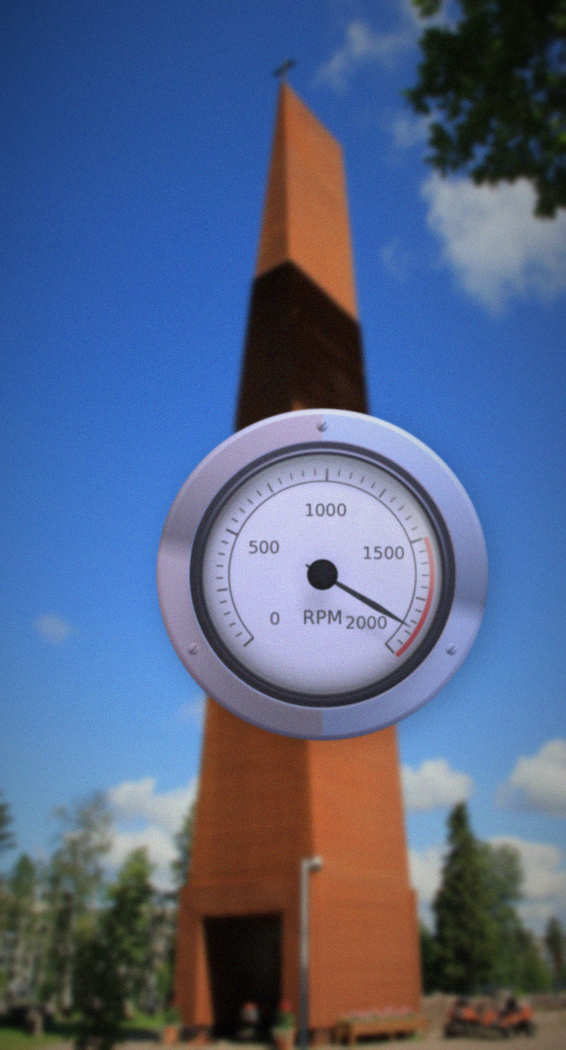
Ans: **1875** rpm
